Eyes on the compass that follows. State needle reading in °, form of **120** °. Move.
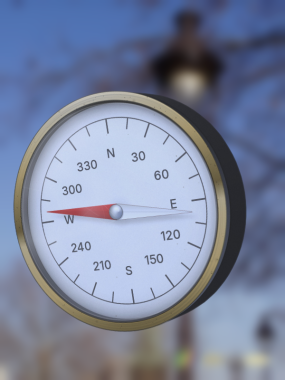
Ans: **277.5** °
